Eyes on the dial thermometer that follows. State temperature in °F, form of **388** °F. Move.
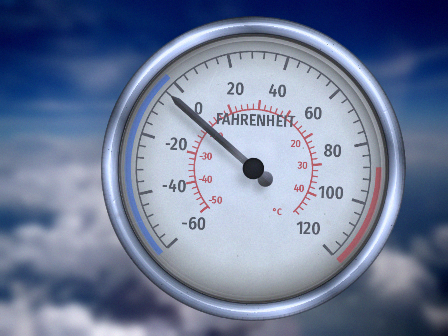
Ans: **-4** °F
